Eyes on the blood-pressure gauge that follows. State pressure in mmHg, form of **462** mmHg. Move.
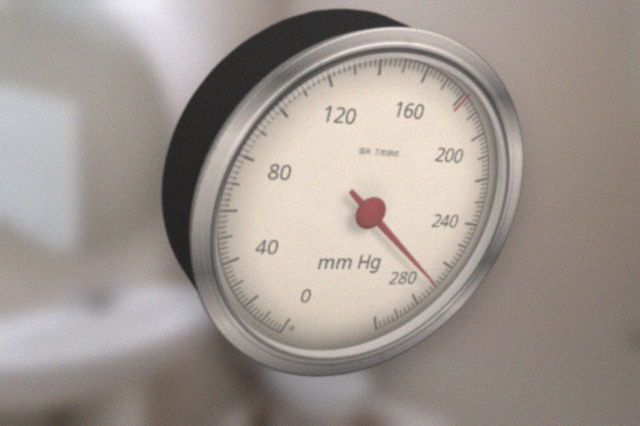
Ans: **270** mmHg
